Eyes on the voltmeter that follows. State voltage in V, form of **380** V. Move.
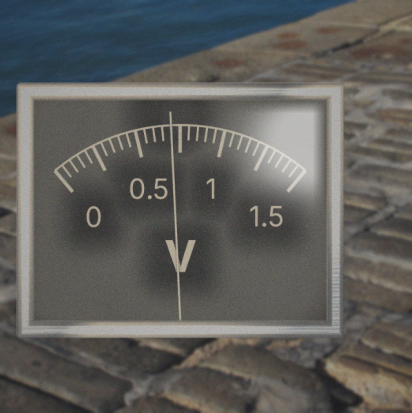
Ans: **0.7** V
